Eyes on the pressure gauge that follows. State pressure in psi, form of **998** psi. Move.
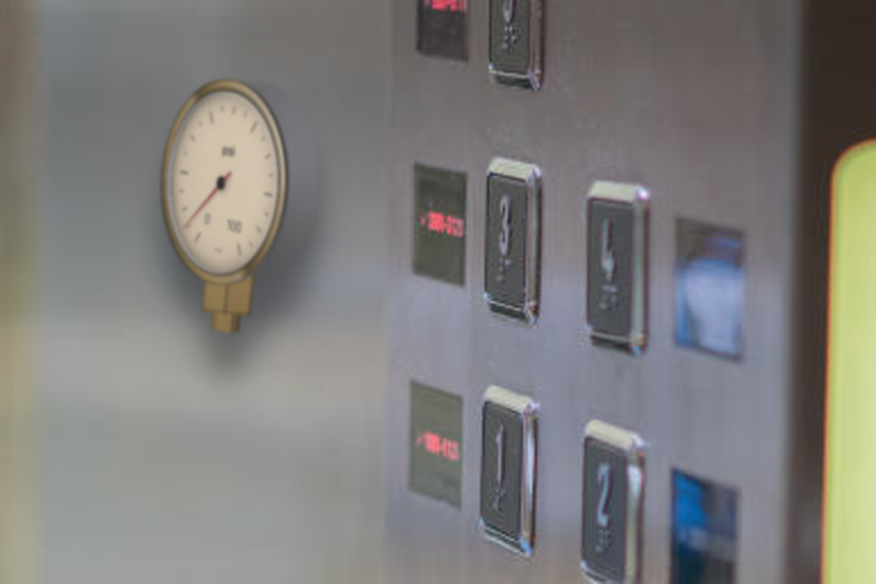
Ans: **5** psi
